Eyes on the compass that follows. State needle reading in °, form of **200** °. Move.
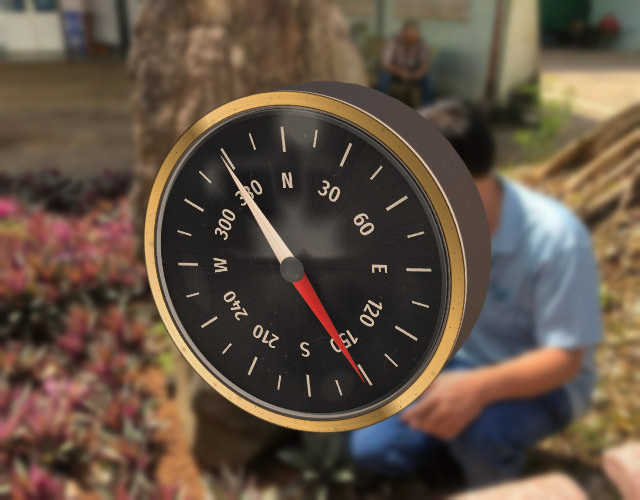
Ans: **150** °
